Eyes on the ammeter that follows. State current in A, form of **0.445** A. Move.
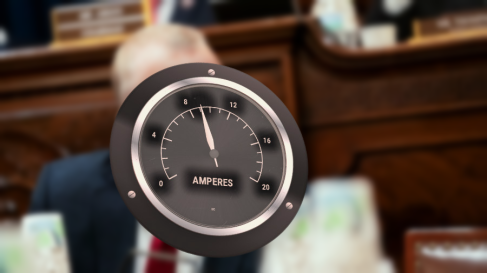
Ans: **9** A
